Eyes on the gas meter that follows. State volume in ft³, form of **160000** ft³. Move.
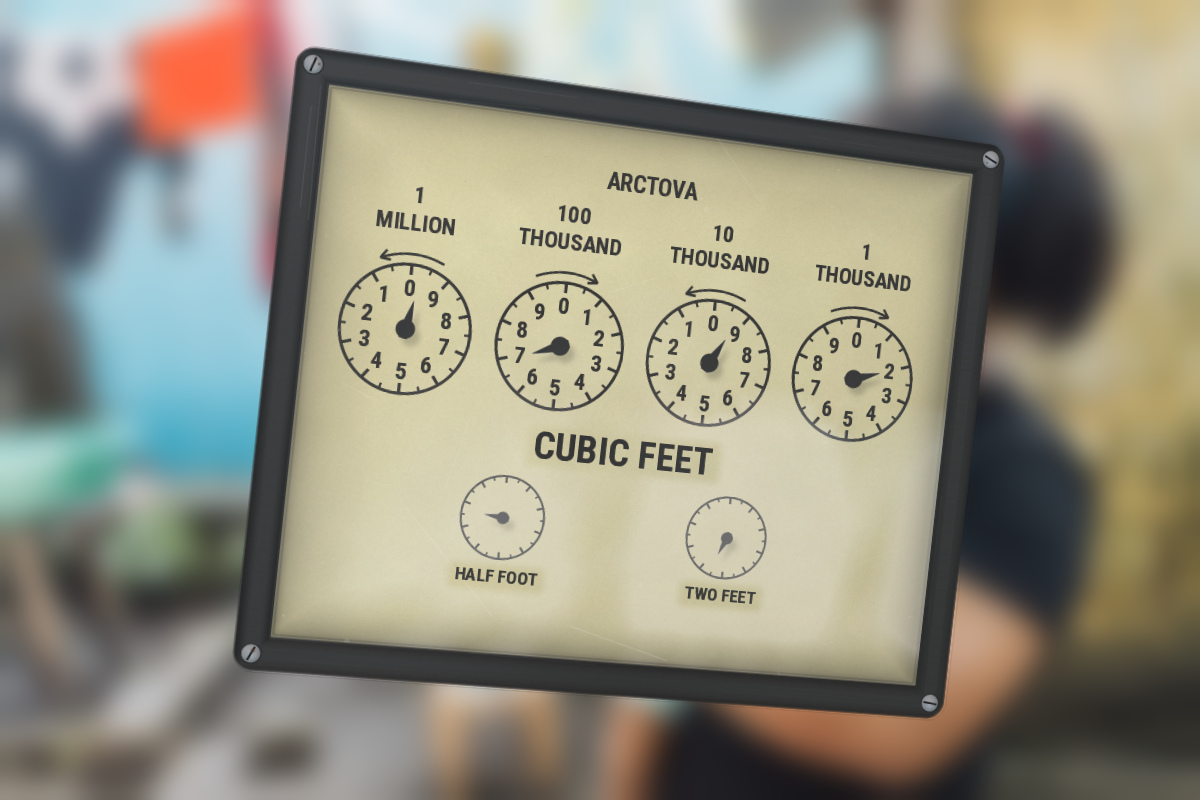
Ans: **969200** ft³
